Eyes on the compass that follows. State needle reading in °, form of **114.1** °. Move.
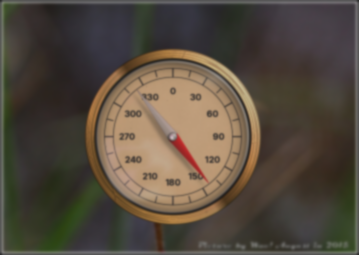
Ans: **142.5** °
